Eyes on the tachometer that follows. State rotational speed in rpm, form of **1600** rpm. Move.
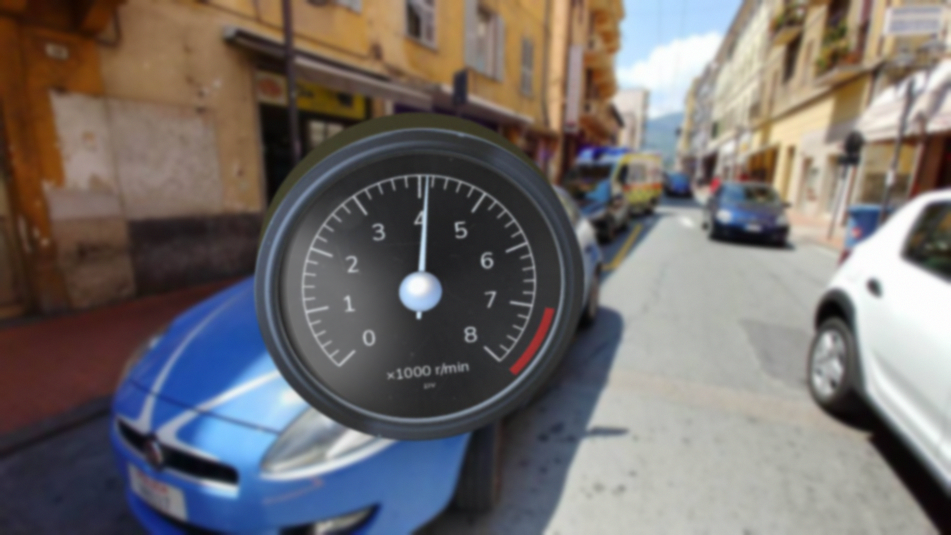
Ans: **4100** rpm
